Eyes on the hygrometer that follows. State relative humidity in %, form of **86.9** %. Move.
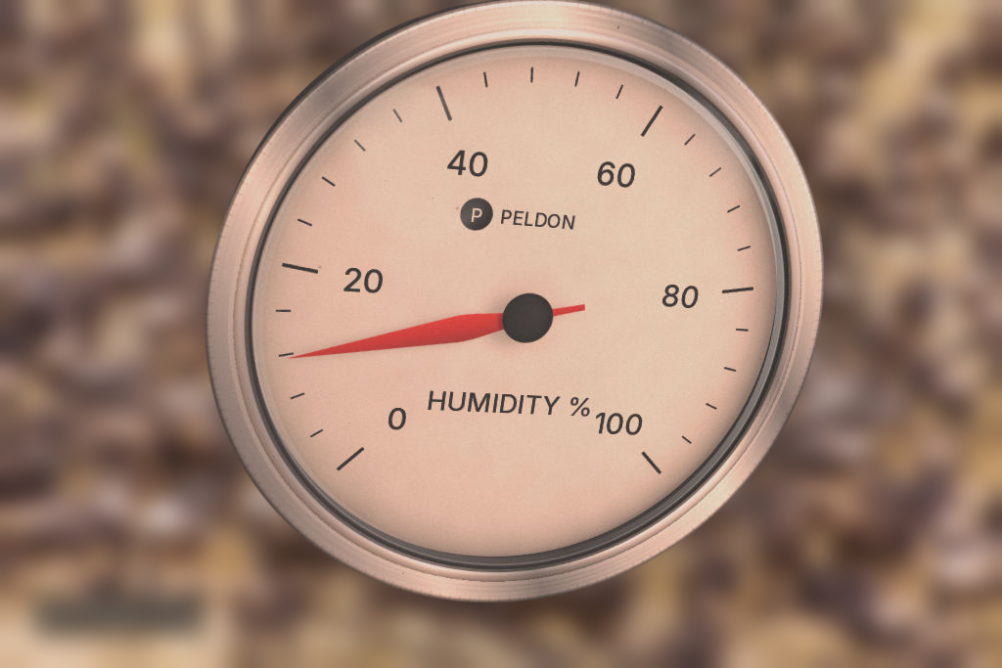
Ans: **12** %
